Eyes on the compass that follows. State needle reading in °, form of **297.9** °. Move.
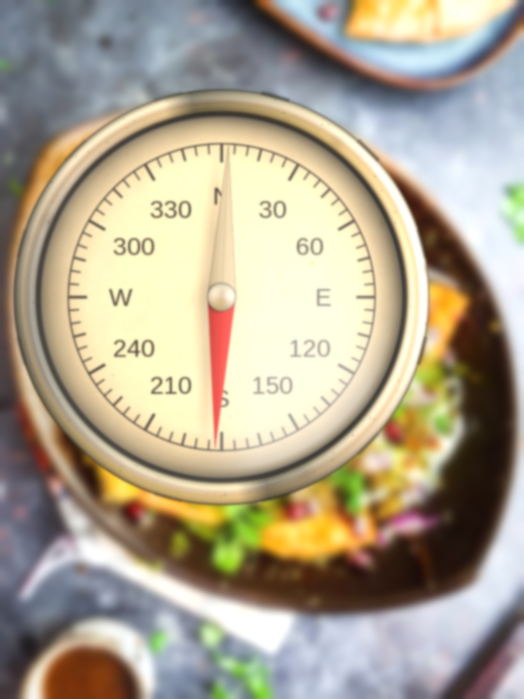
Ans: **182.5** °
